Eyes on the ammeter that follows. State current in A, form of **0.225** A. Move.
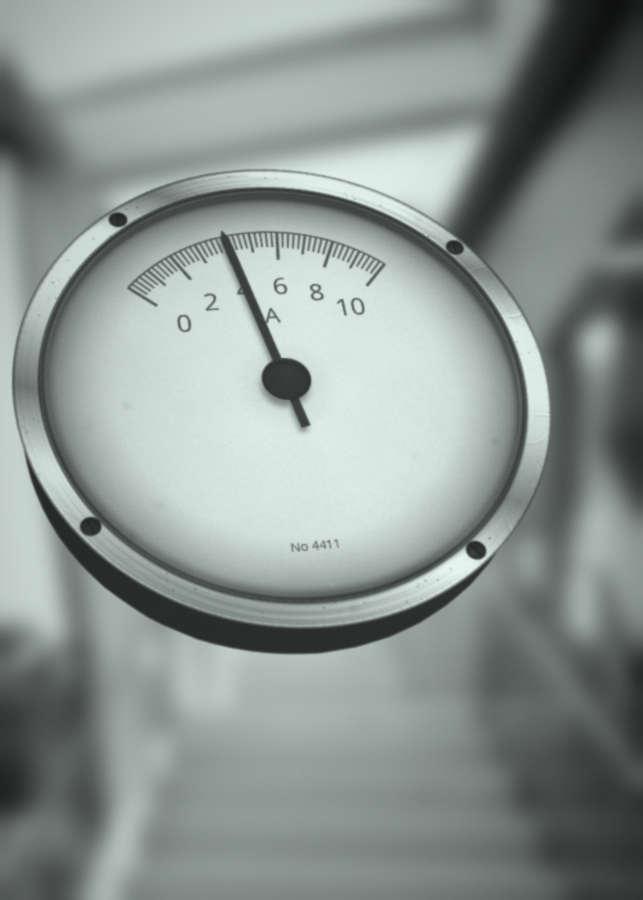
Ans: **4** A
